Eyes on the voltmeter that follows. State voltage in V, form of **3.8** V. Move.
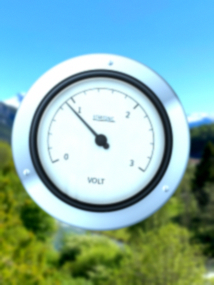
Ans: **0.9** V
